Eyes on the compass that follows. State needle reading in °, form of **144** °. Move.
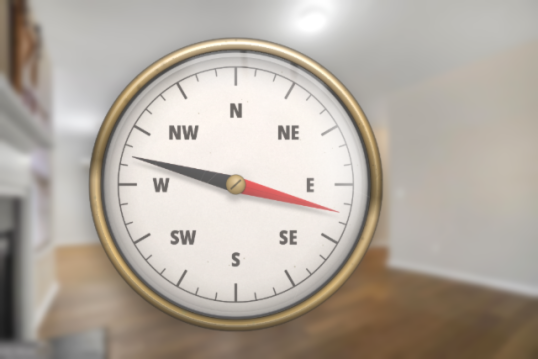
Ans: **105** °
